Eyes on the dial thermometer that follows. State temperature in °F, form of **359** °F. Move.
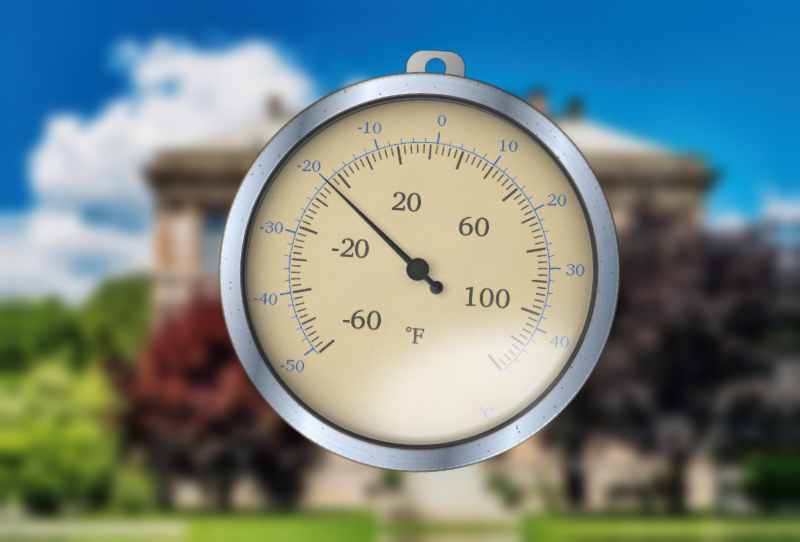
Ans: **-4** °F
